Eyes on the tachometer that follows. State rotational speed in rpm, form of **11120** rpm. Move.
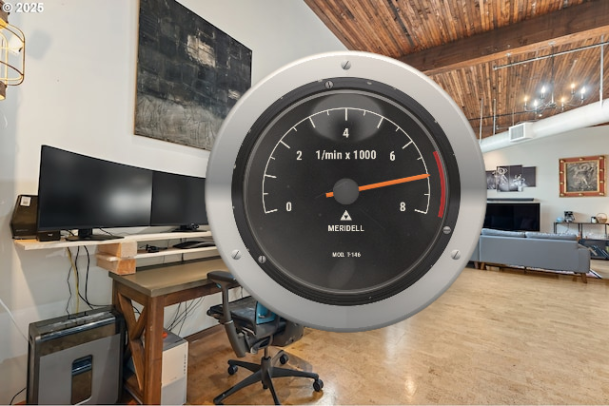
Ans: **7000** rpm
